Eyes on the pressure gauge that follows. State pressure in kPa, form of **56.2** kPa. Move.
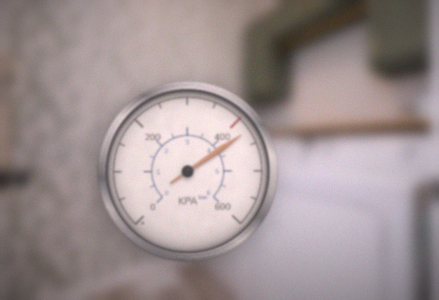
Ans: **425** kPa
